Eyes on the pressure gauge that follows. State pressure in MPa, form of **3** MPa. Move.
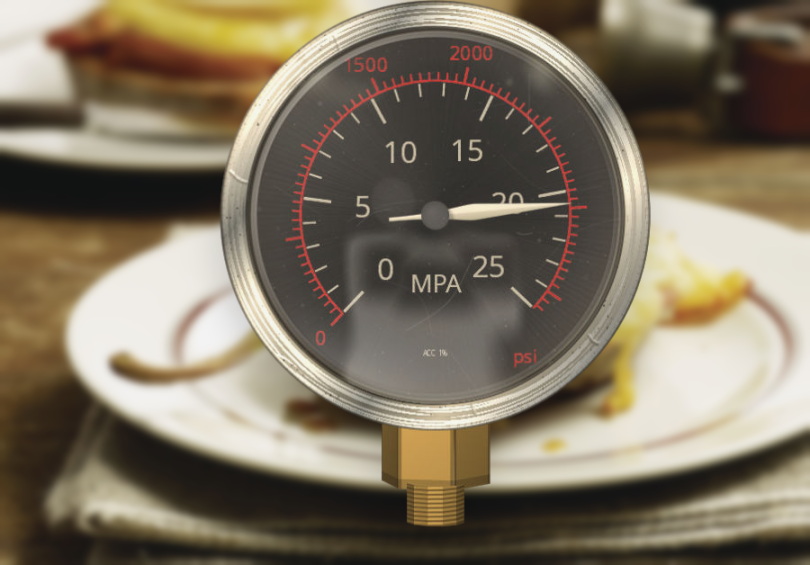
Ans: **20.5** MPa
